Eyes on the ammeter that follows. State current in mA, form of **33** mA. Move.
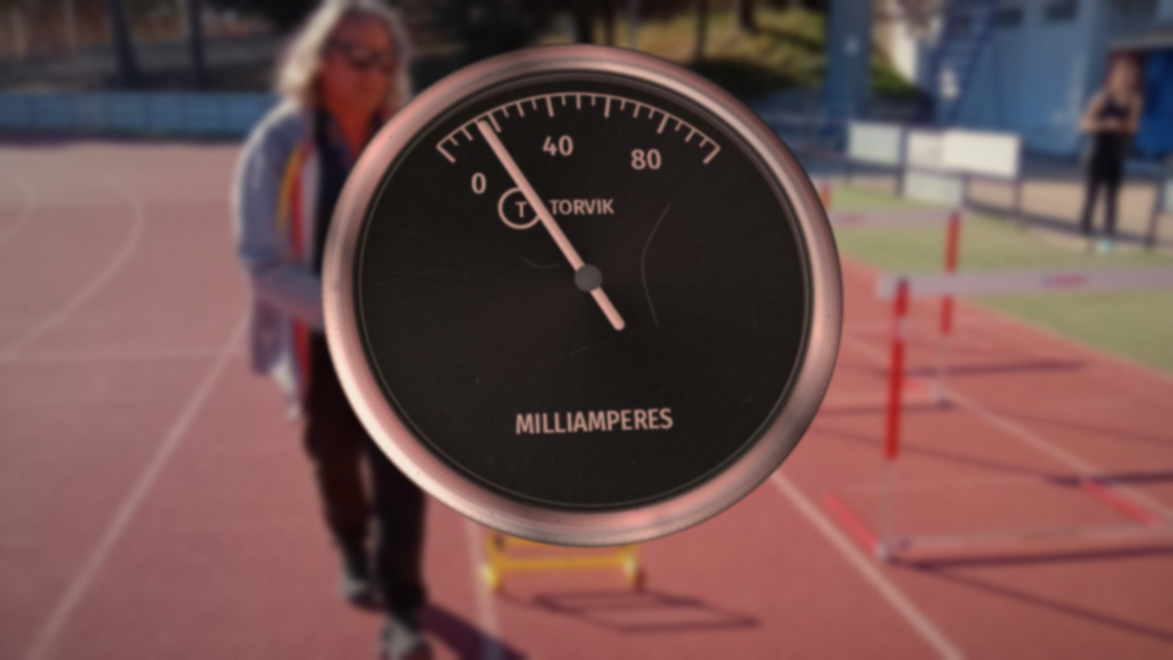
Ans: **15** mA
